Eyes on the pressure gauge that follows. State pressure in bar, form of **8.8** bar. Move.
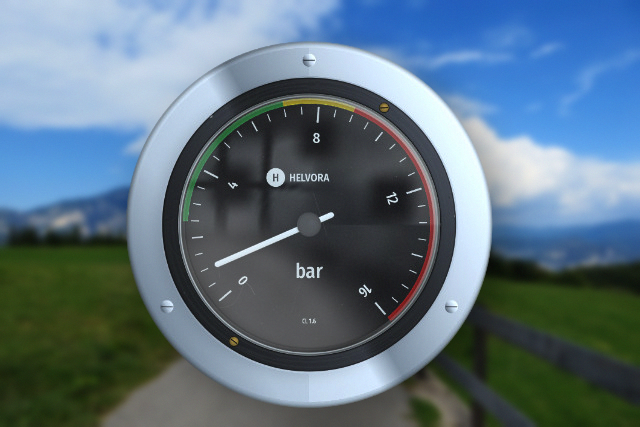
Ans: **1** bar
